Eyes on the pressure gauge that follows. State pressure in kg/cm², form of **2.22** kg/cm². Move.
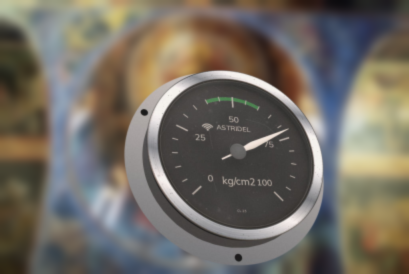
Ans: **72.5** kg/cm²
